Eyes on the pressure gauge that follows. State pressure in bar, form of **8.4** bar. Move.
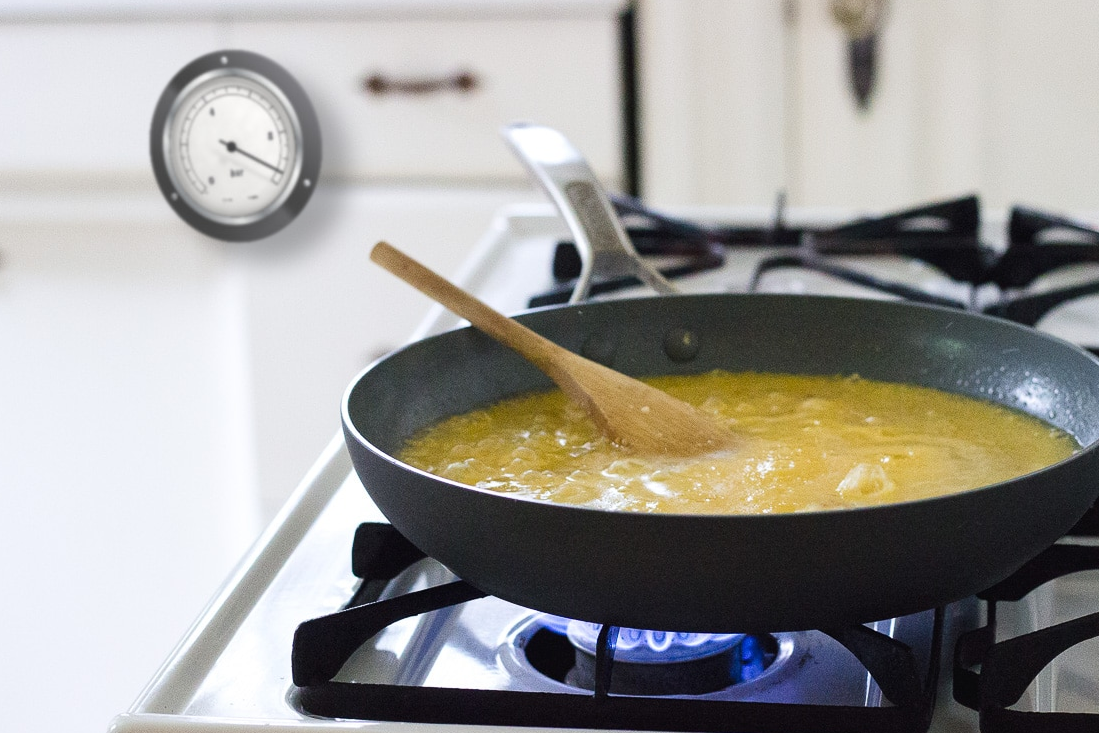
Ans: **9.5** bar
